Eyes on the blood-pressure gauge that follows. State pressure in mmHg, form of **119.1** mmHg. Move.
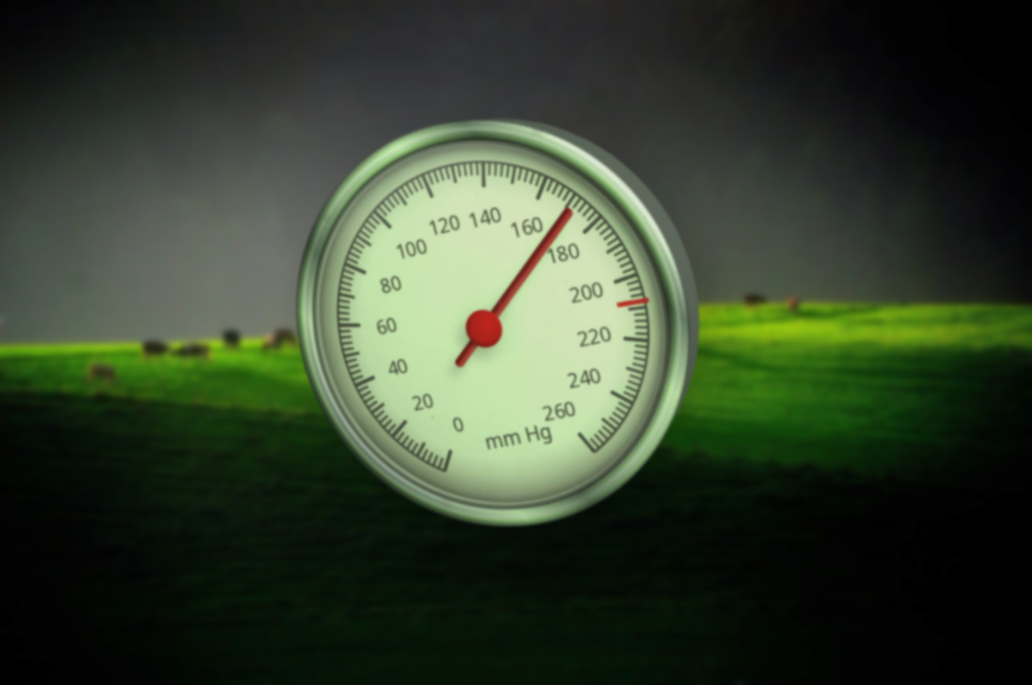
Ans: **172** mmHg
